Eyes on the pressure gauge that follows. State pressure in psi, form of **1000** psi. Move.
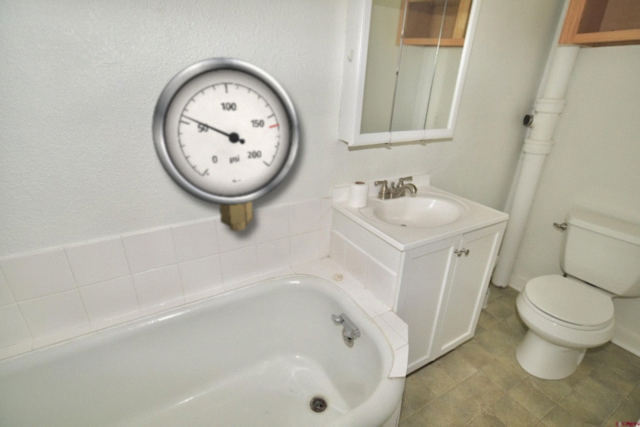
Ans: **55** psi
